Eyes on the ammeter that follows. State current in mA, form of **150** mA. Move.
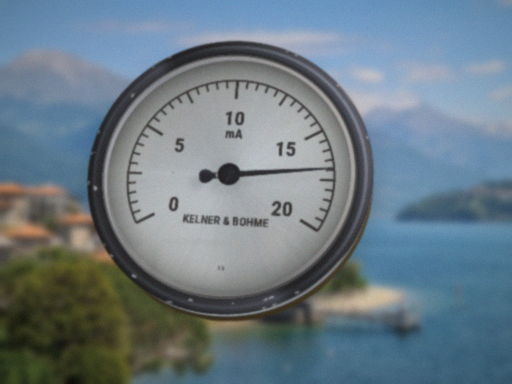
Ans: **17** mA
